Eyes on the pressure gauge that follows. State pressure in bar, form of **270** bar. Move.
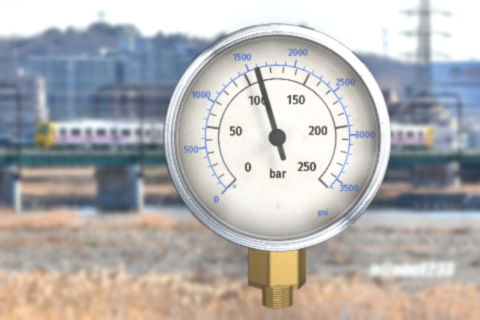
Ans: **110** bar
